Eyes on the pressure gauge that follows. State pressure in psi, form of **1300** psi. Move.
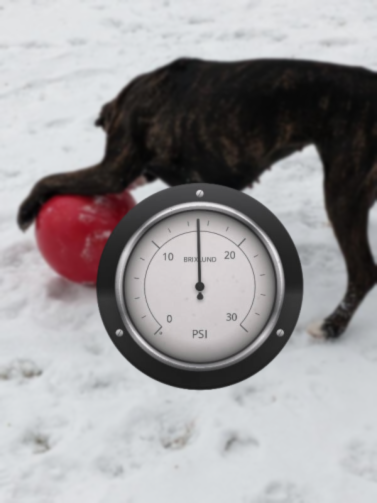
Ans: **15** psi
